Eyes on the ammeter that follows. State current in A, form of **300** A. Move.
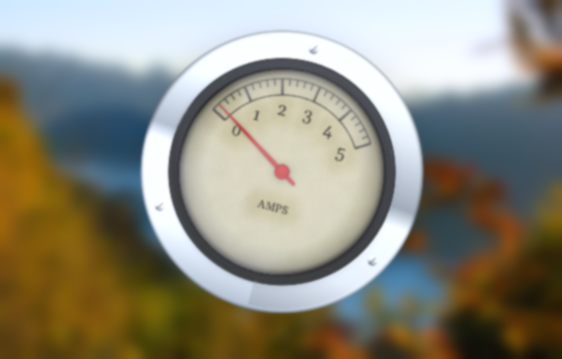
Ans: **0.2** A
